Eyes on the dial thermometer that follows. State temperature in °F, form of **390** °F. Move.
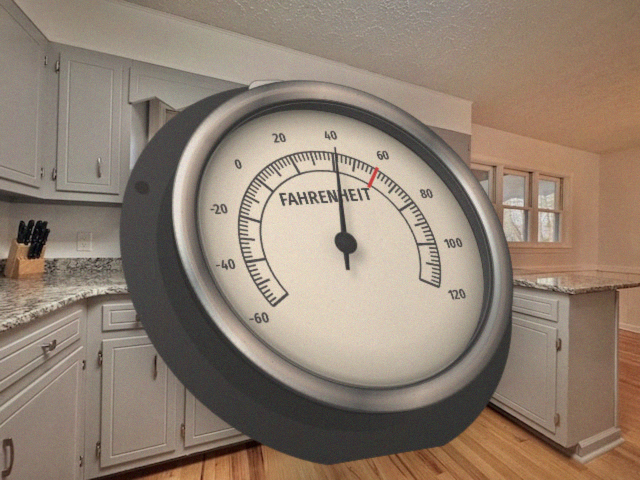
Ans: **40** °F
